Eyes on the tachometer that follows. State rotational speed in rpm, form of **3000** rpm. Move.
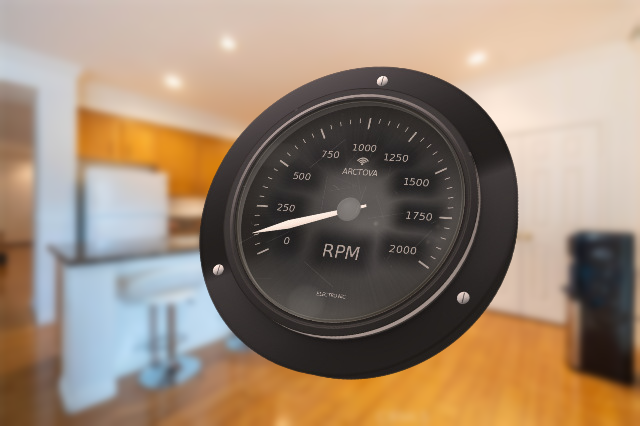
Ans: **100** rpm
